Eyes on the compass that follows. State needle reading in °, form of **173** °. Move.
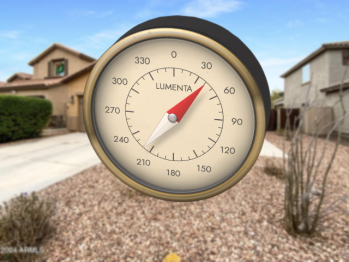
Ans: **40** °
